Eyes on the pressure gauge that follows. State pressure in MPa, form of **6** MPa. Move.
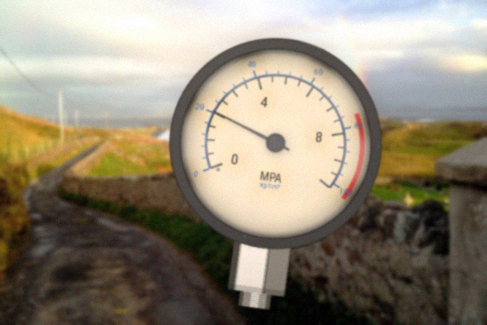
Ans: **2** MPa
